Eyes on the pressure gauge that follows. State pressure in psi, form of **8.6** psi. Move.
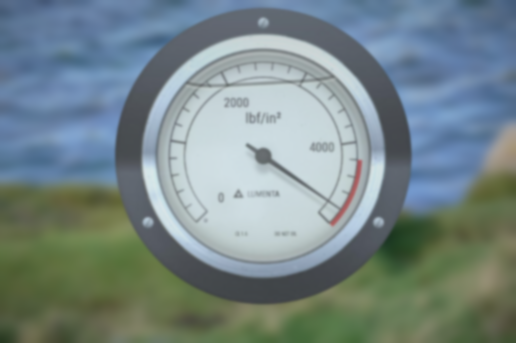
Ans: **4800** psi
